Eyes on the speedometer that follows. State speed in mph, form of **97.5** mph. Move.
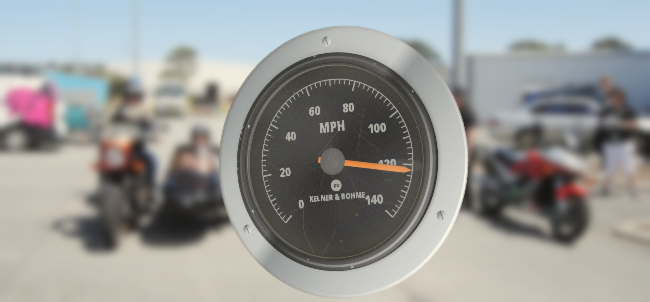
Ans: **122** mph
